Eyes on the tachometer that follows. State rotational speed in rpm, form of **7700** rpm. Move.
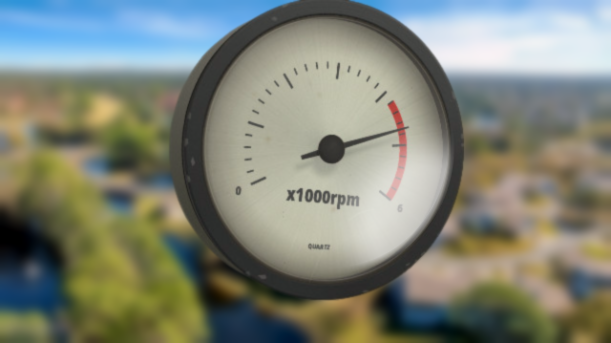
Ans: **4700** rpm
